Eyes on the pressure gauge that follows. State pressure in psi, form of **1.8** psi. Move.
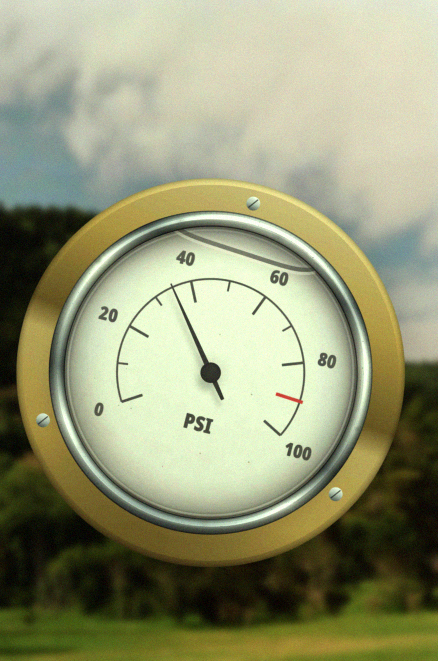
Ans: **35** psi
